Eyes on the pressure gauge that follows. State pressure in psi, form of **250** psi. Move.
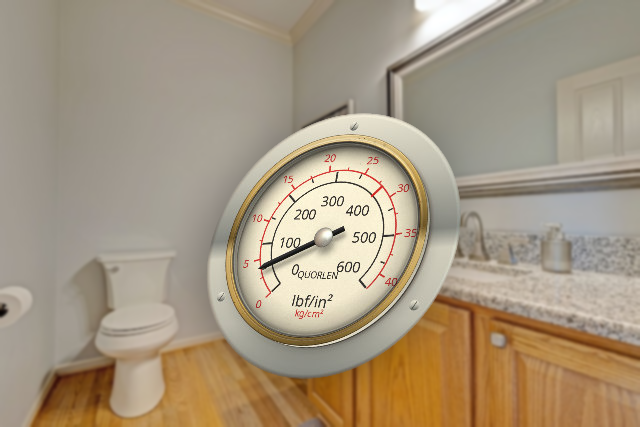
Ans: **50** psi
